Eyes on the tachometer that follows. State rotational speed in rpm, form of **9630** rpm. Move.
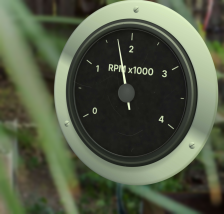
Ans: **1750** rpm
